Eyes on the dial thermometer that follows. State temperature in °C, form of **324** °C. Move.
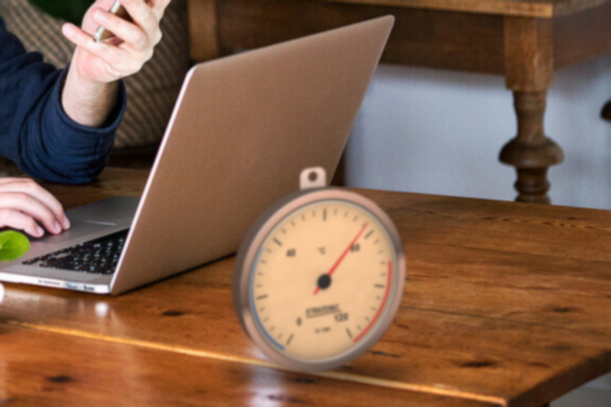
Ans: **76** °C
